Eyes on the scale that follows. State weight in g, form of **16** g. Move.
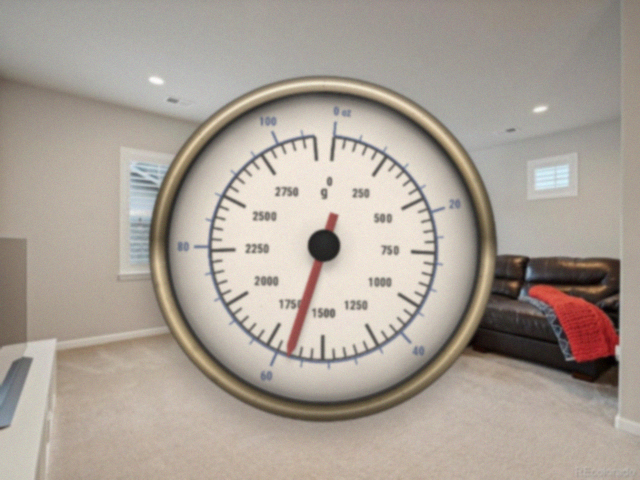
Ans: **1650** g
